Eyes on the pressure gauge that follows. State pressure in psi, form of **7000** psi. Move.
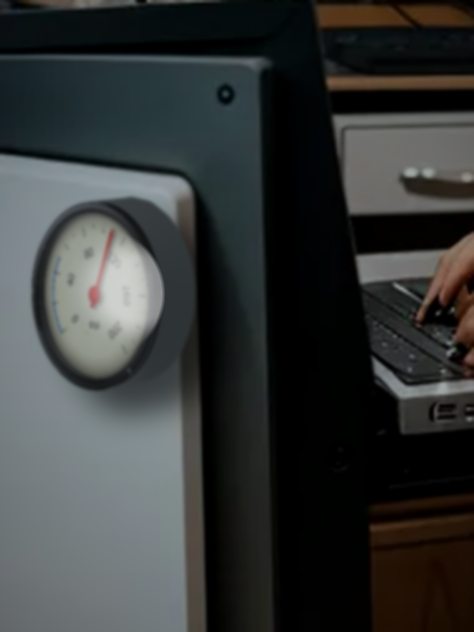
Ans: **110** psi
